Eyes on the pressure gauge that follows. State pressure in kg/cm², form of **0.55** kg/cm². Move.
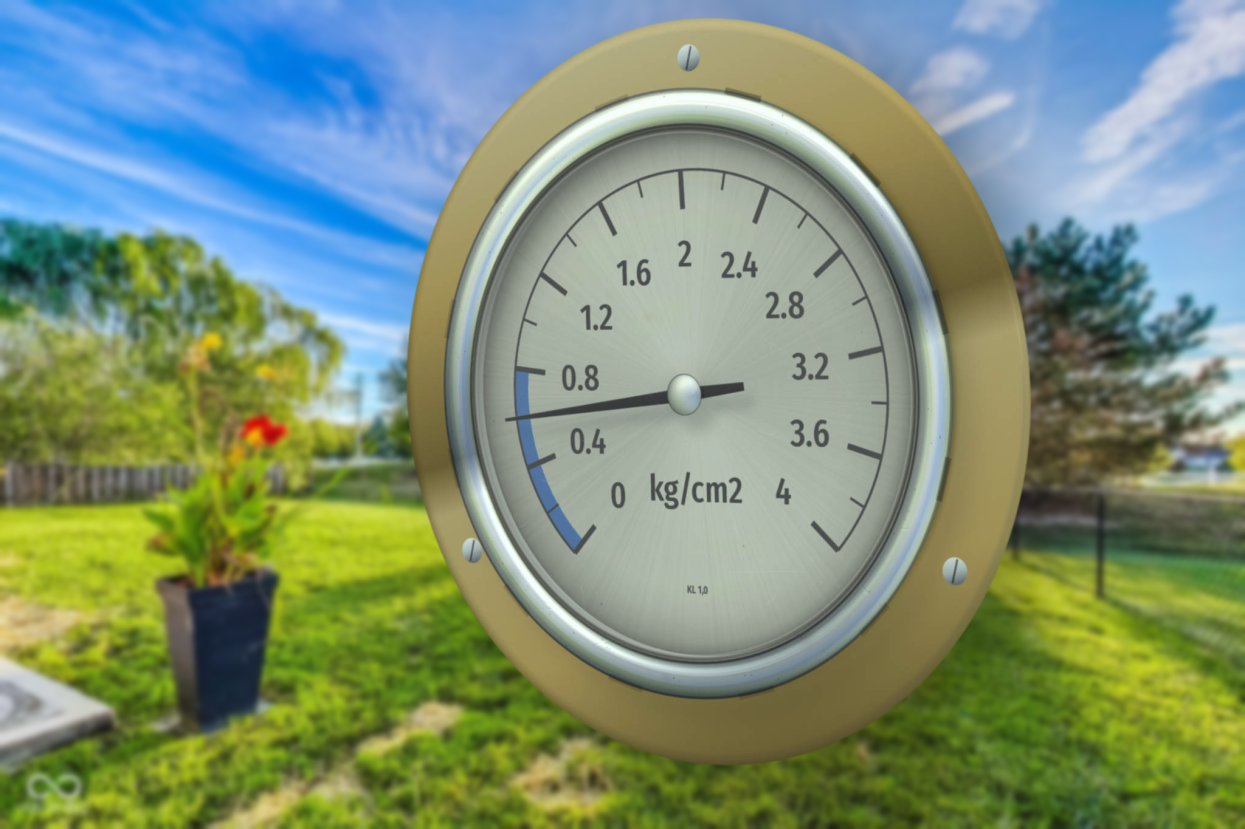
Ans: **0.6** kg/cm²
